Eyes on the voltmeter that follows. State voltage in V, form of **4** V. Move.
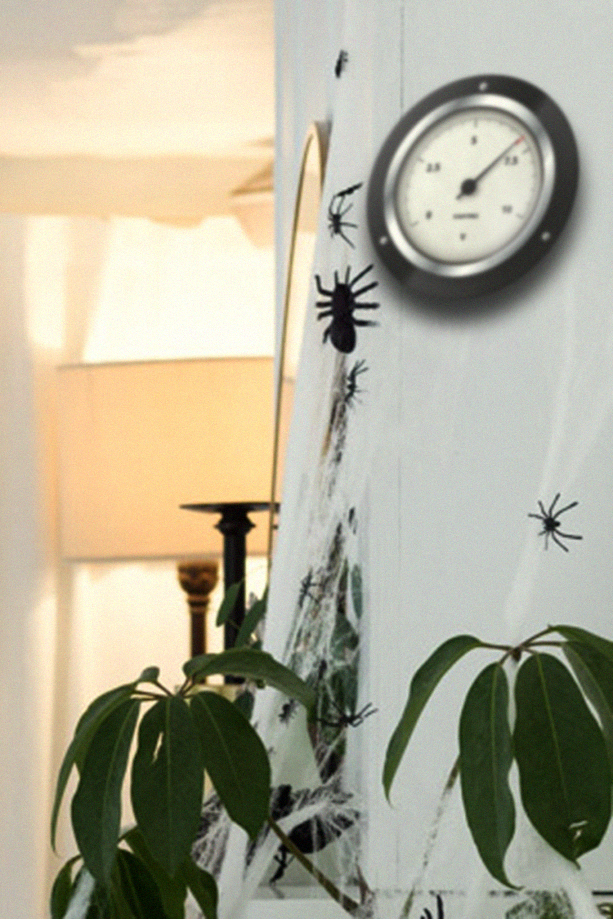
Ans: **7** V
